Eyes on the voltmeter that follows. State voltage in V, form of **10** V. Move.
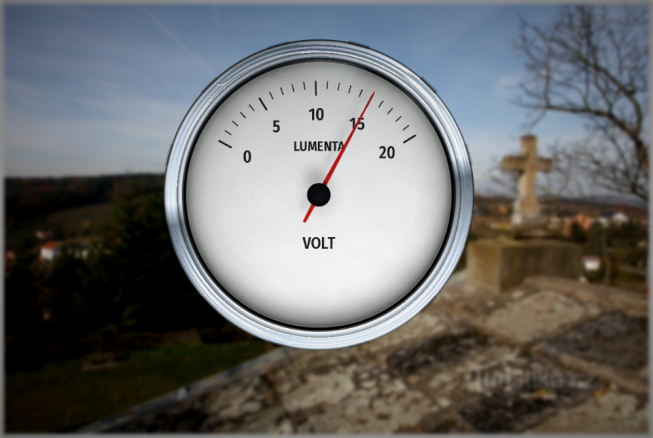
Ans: **15** V
